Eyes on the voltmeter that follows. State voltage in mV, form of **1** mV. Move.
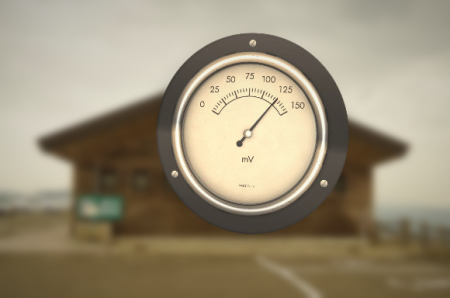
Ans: **125** mV
